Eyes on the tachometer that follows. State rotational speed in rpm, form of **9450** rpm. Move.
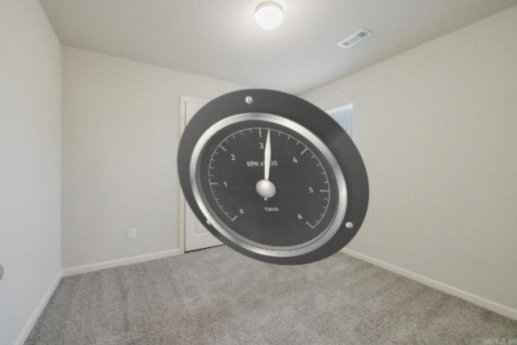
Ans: **3200** rpm
